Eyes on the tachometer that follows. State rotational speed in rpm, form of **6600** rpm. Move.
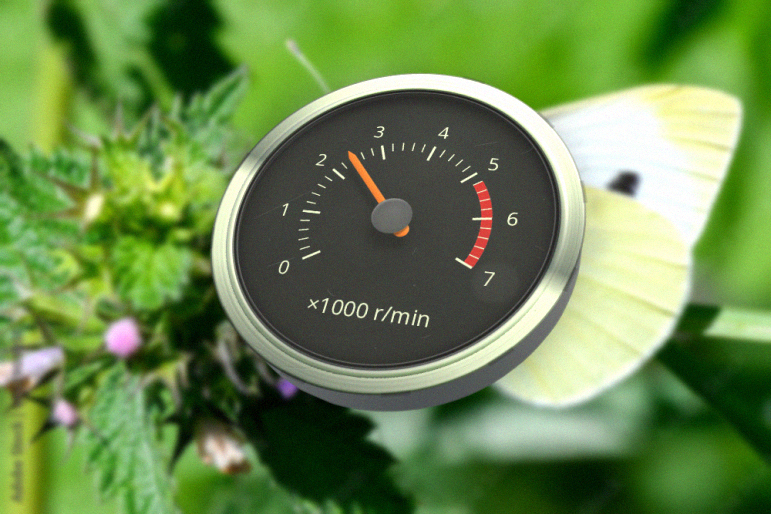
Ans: **2400** rpm
